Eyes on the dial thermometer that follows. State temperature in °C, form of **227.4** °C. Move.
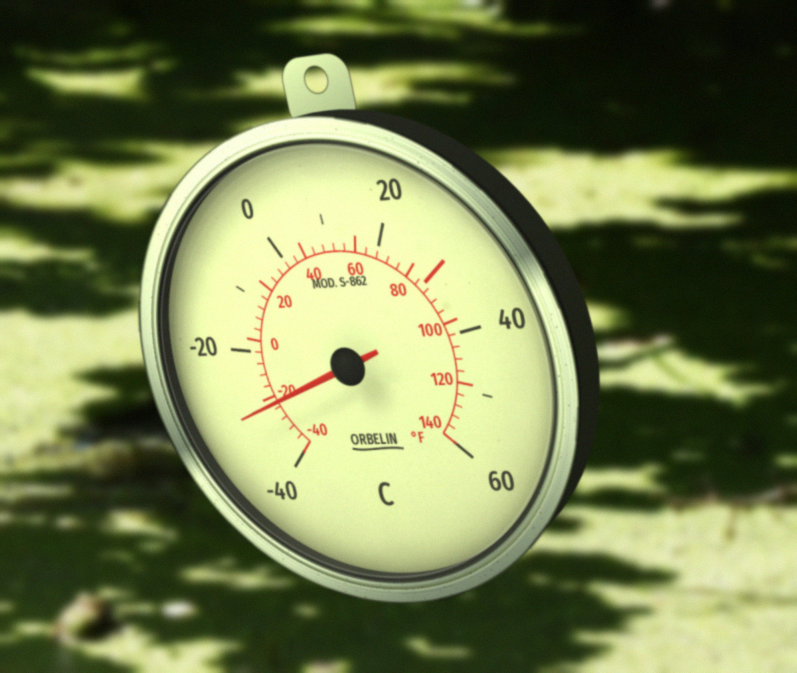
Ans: **-30** °C
